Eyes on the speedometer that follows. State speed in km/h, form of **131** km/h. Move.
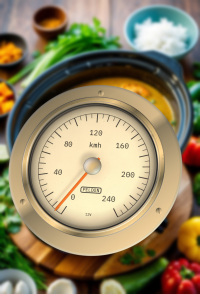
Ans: **5** km/h
